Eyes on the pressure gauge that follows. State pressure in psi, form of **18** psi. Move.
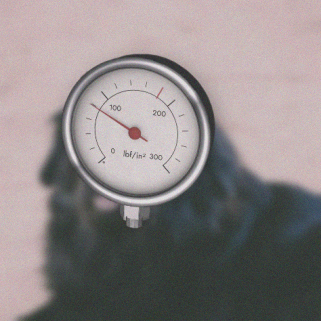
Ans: **80** psi
